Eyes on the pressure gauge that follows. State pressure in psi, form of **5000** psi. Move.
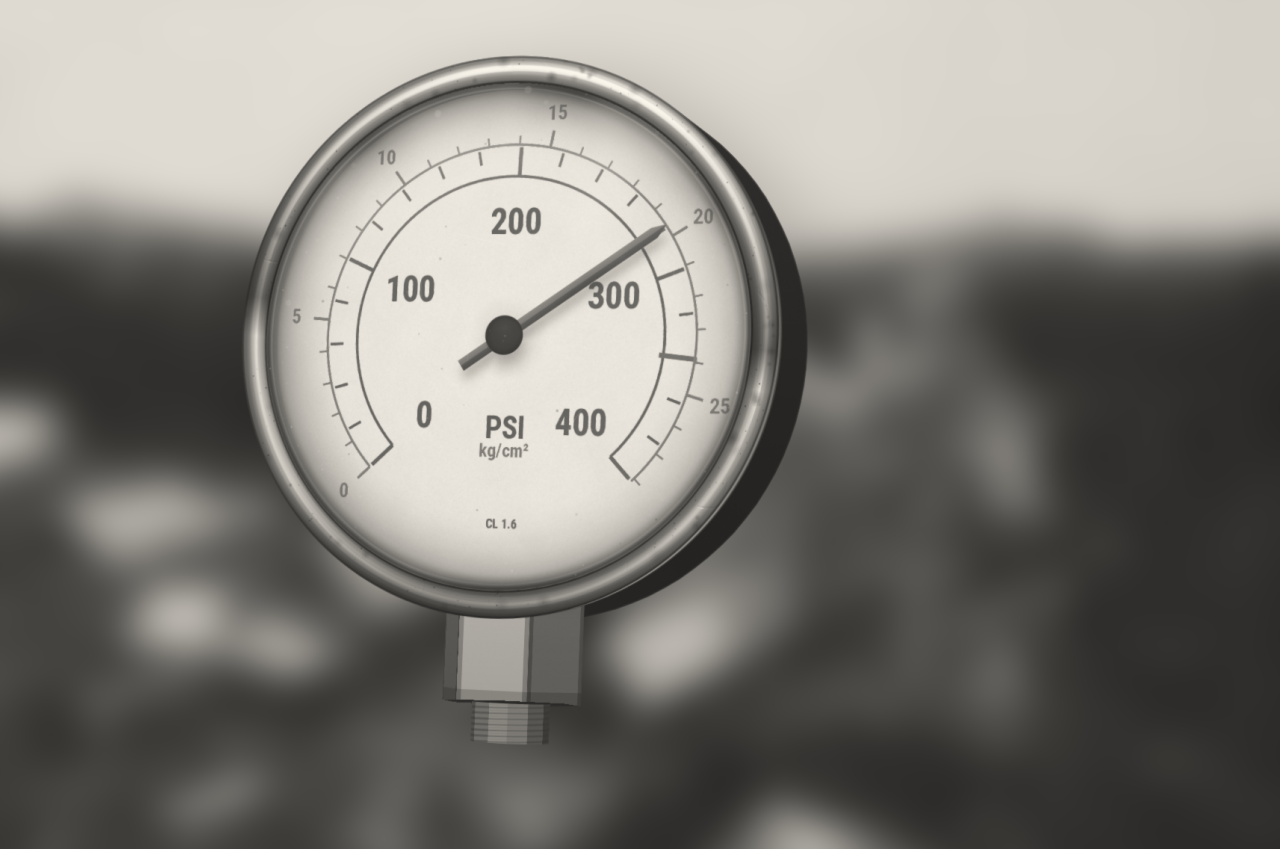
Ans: **280** psi
